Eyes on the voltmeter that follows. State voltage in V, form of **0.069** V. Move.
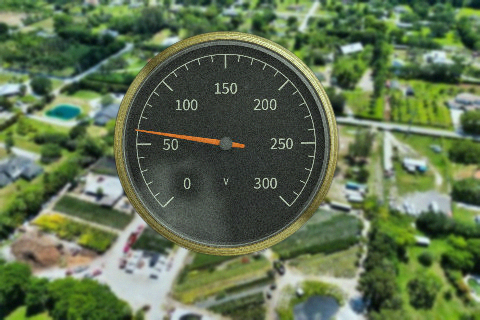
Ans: **60** V
